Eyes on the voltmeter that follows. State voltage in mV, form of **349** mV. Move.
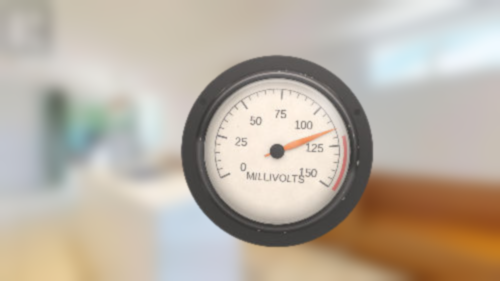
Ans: **115** mV
